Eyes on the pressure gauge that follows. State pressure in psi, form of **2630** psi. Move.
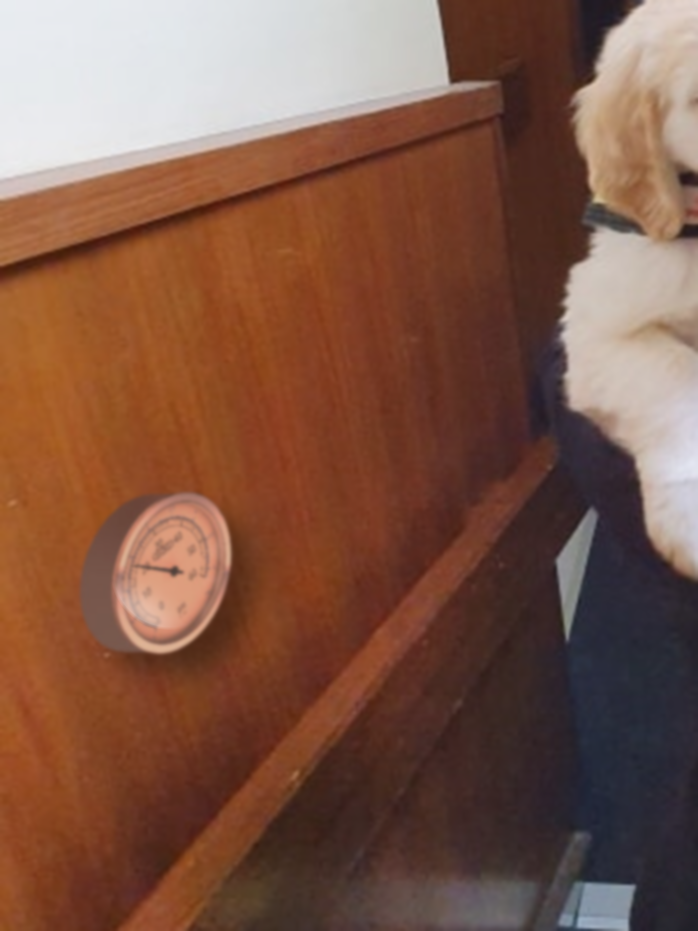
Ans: **20** psi
